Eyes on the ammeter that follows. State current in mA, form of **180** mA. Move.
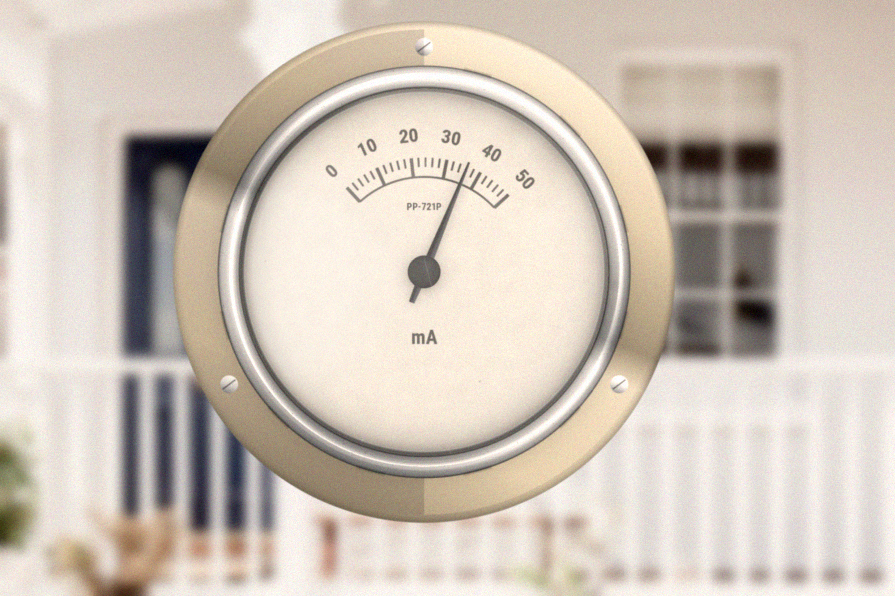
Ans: **36** mA
